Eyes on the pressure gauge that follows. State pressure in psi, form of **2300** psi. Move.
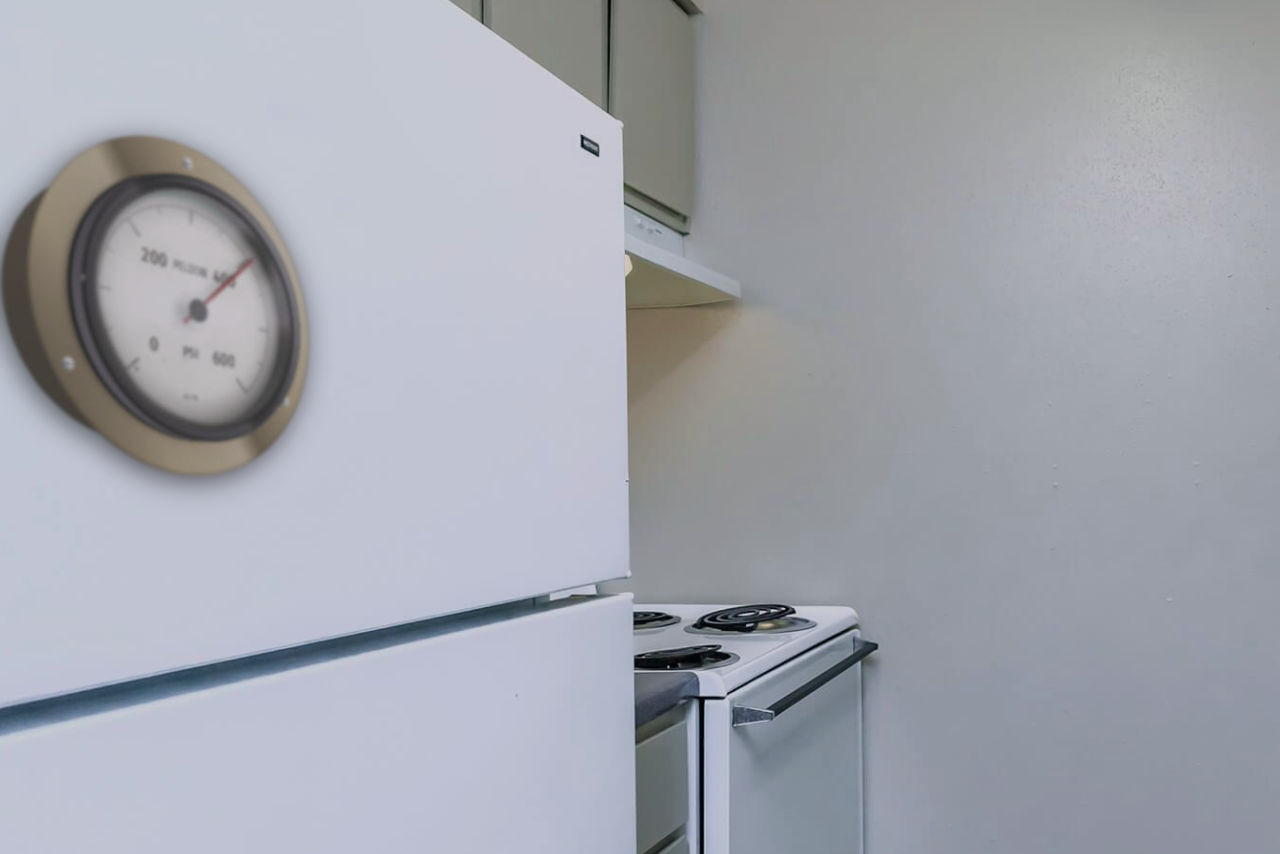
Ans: **400** psi
